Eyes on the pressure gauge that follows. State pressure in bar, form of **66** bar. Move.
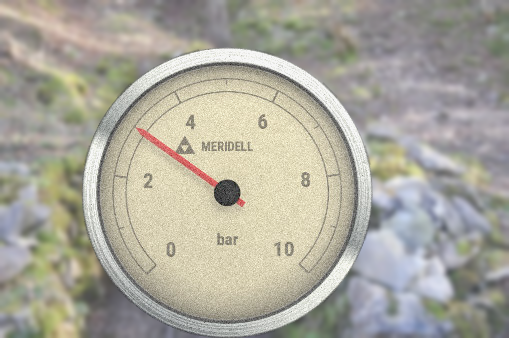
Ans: **3** bar
